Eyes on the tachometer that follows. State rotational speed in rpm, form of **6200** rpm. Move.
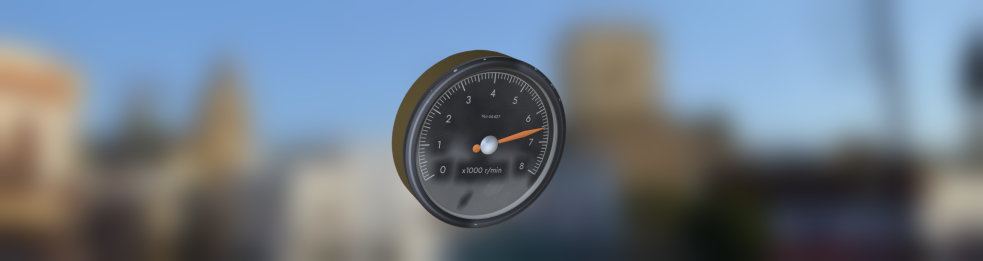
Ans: **6500** rpm
